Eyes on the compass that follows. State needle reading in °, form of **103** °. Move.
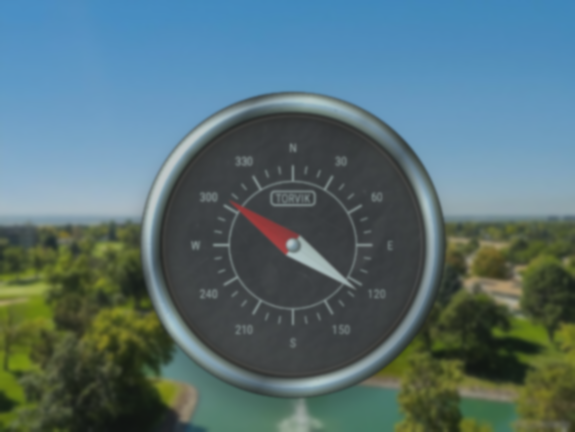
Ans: **305** °
